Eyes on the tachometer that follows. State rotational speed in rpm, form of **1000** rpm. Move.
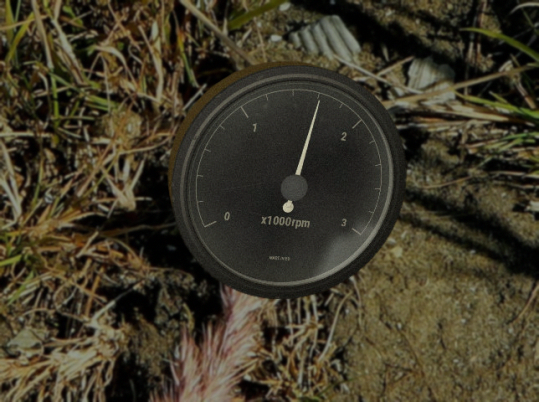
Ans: **1600** rpm
